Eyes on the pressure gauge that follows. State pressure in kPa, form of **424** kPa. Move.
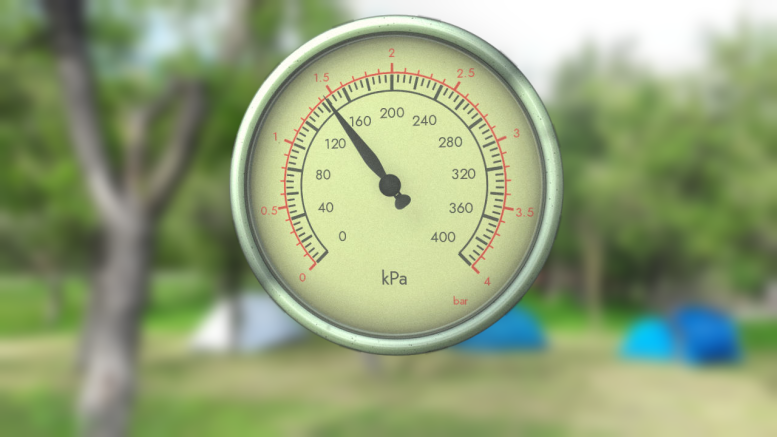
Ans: **145** kPa
